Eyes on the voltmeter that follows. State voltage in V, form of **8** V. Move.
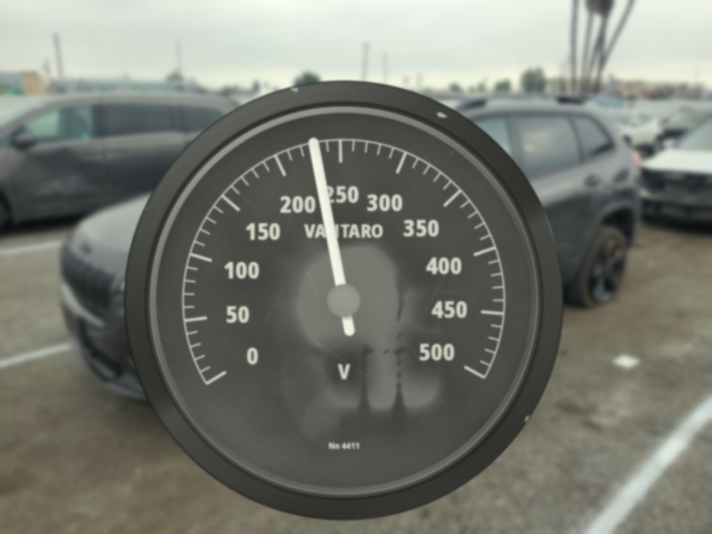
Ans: **230** V
